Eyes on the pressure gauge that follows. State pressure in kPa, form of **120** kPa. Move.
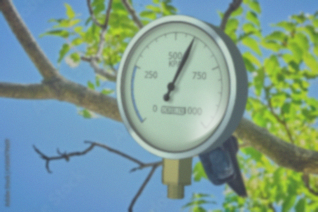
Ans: **600** kPa
